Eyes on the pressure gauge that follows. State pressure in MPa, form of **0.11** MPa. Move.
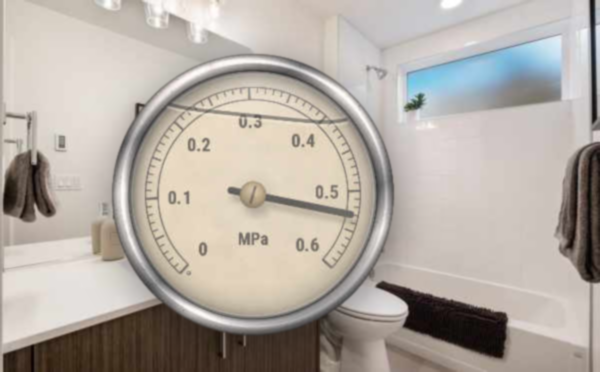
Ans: **0.53** MPa
